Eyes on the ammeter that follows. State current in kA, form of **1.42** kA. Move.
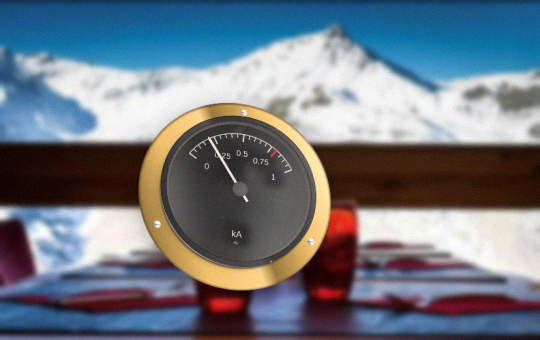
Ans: **0.2** kA
